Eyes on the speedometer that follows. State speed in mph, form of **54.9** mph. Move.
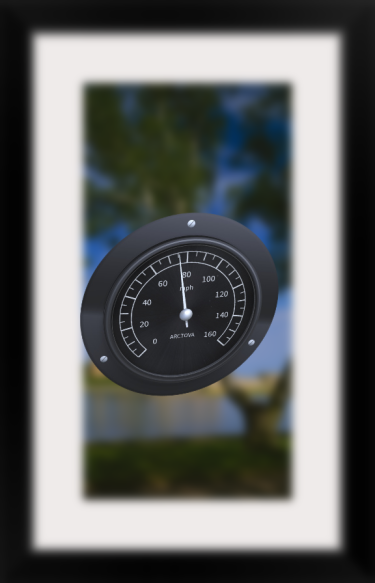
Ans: **75** mph
